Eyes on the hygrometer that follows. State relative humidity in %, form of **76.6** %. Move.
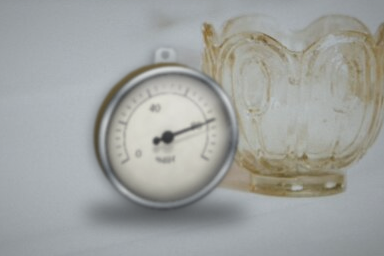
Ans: **80** %
